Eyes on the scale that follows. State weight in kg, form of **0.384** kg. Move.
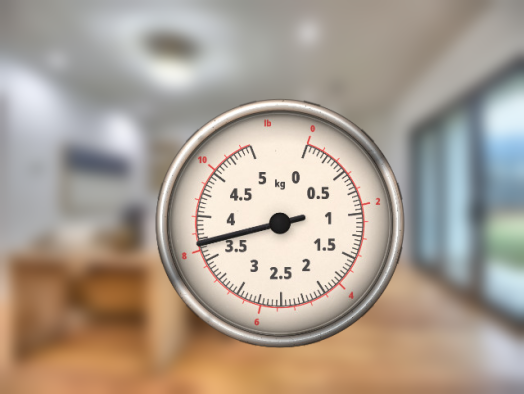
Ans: **3.7** kg
